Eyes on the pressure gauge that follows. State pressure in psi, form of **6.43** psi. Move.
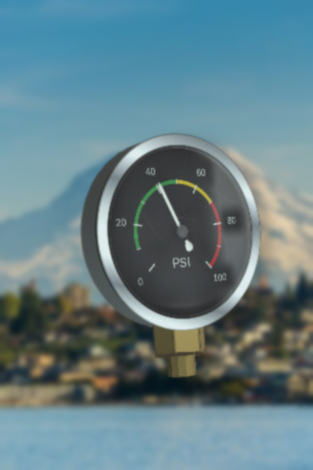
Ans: **40** psi
